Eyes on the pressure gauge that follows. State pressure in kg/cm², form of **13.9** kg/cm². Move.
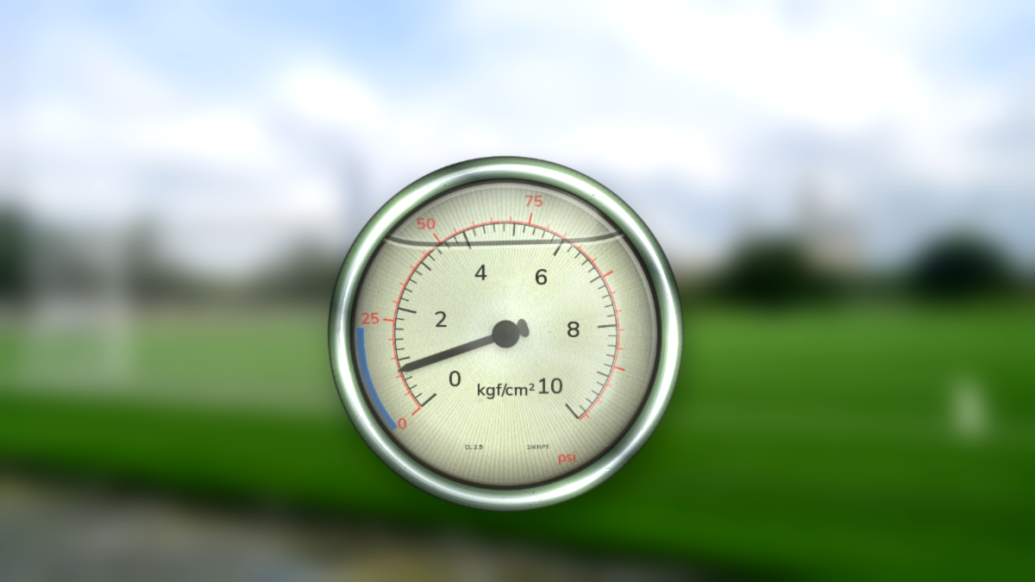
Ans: **0.8** kg/cm²
